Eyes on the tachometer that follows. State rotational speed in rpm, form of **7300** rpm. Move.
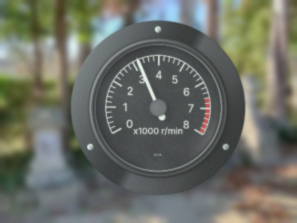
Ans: **3200** rpm
